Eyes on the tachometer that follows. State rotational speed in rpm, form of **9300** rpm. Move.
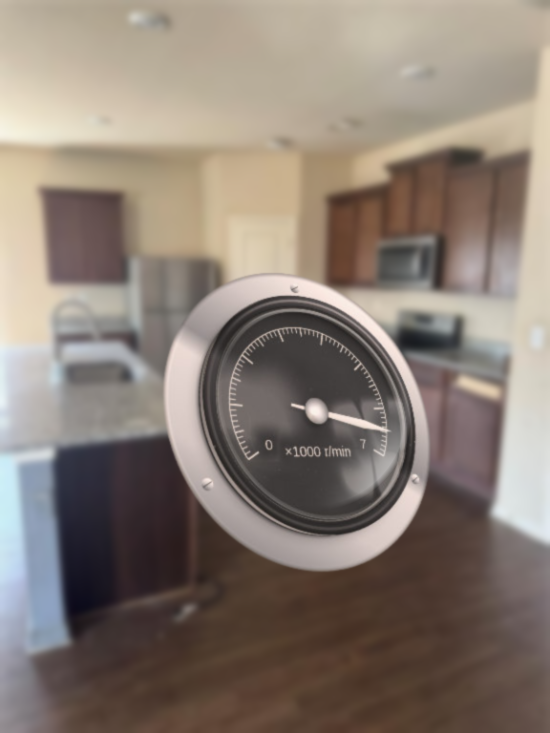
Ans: **6500** rpm
